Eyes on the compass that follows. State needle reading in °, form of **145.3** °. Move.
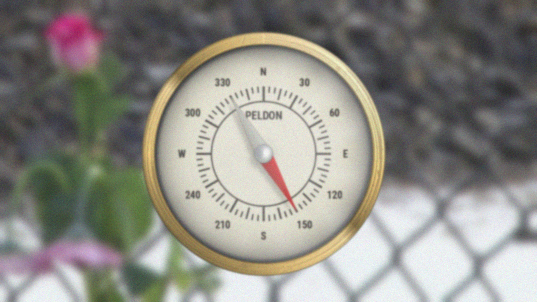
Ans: **150** °
